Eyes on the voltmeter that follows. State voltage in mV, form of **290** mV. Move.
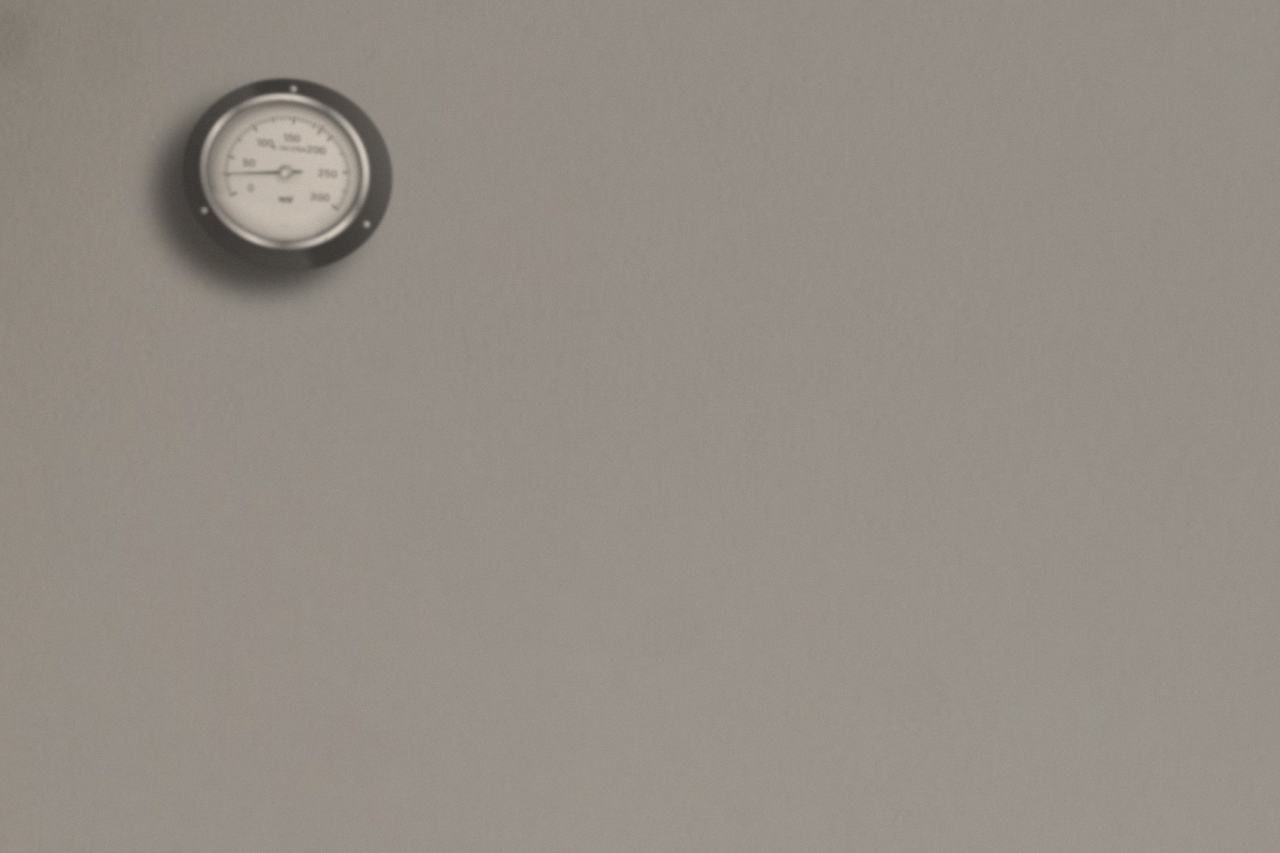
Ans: **25** mV
